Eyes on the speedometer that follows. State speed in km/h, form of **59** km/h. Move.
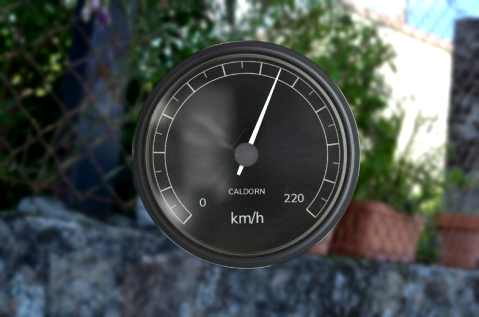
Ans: **130** km/h
